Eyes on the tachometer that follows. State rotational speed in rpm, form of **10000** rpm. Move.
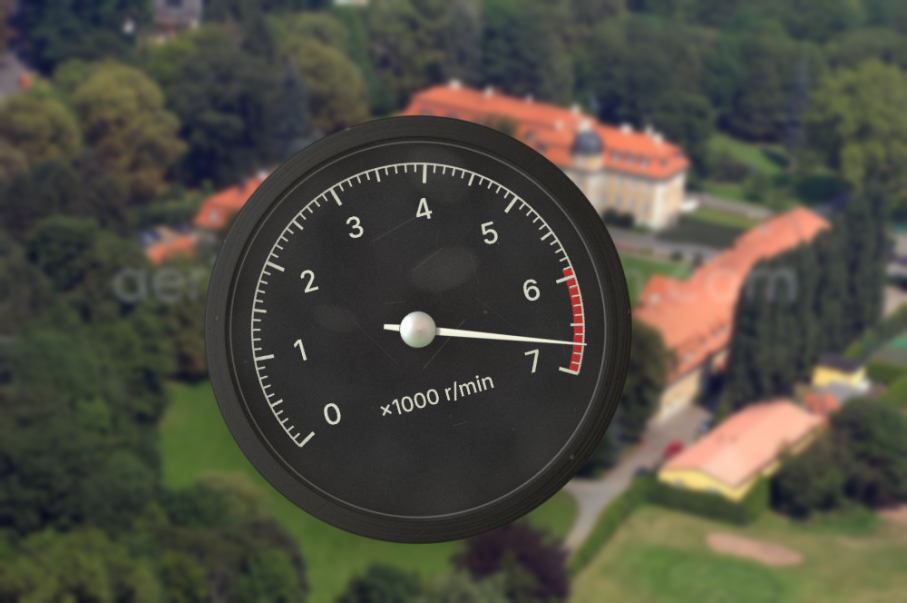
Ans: **6700** rpm
